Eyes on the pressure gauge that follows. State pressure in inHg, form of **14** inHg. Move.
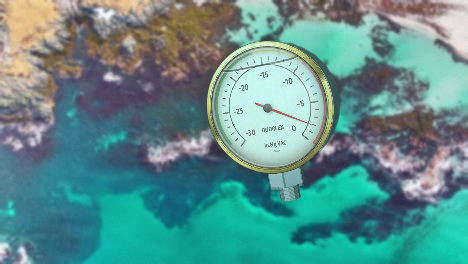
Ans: **-2** inHg
